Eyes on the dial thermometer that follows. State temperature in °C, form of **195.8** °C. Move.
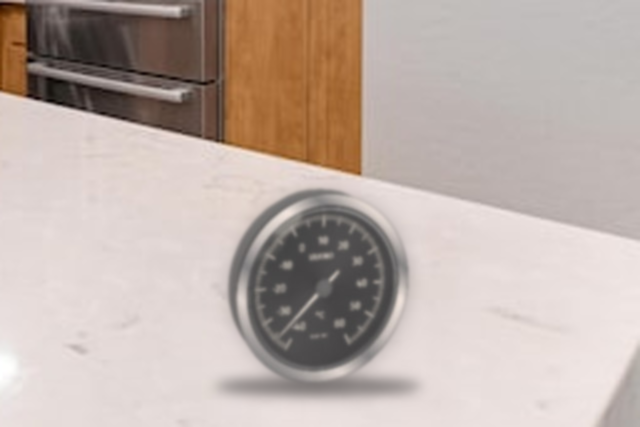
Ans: **-35** °C
